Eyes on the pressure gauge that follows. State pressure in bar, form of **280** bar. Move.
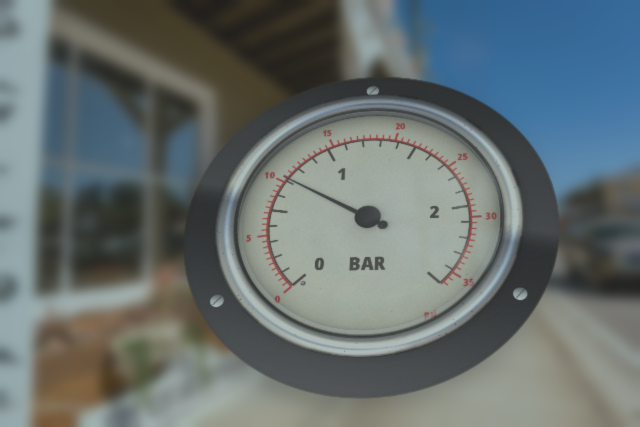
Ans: **0.7** bar
